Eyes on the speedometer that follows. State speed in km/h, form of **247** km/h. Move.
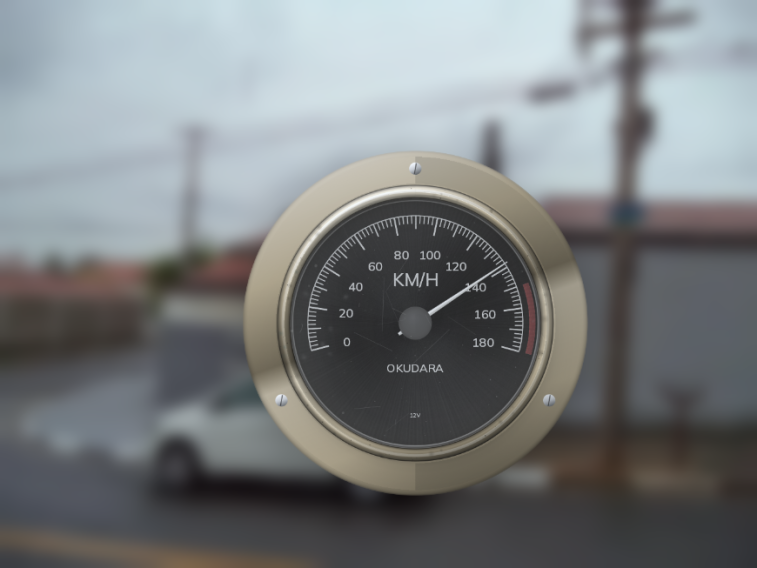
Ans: **138** km/h
